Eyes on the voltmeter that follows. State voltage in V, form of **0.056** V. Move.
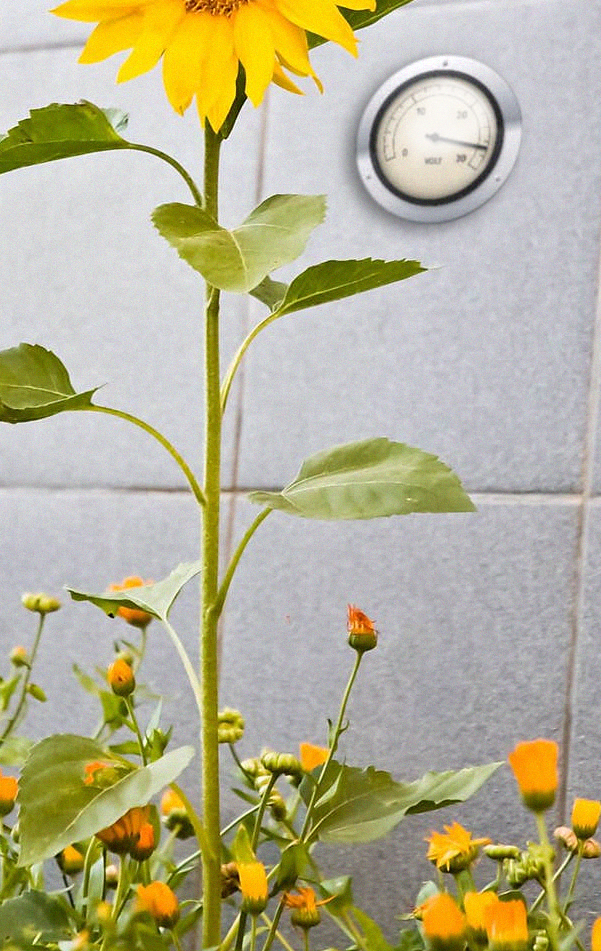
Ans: **27** V
